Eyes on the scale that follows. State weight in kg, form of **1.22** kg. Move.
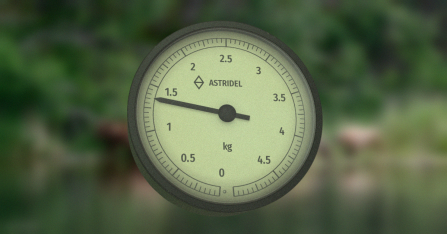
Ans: **1.35** kg
